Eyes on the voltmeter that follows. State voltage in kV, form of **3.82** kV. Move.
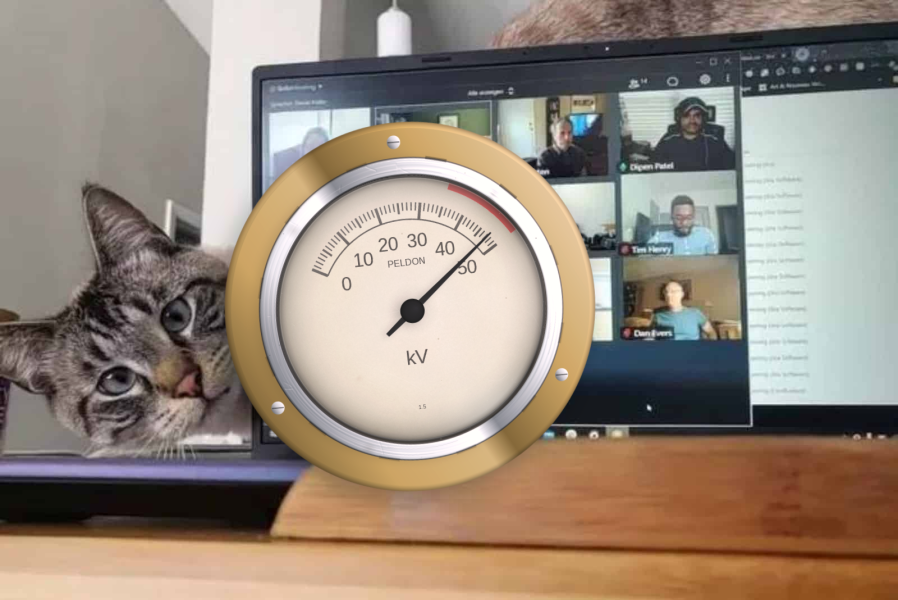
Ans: **47** kV
